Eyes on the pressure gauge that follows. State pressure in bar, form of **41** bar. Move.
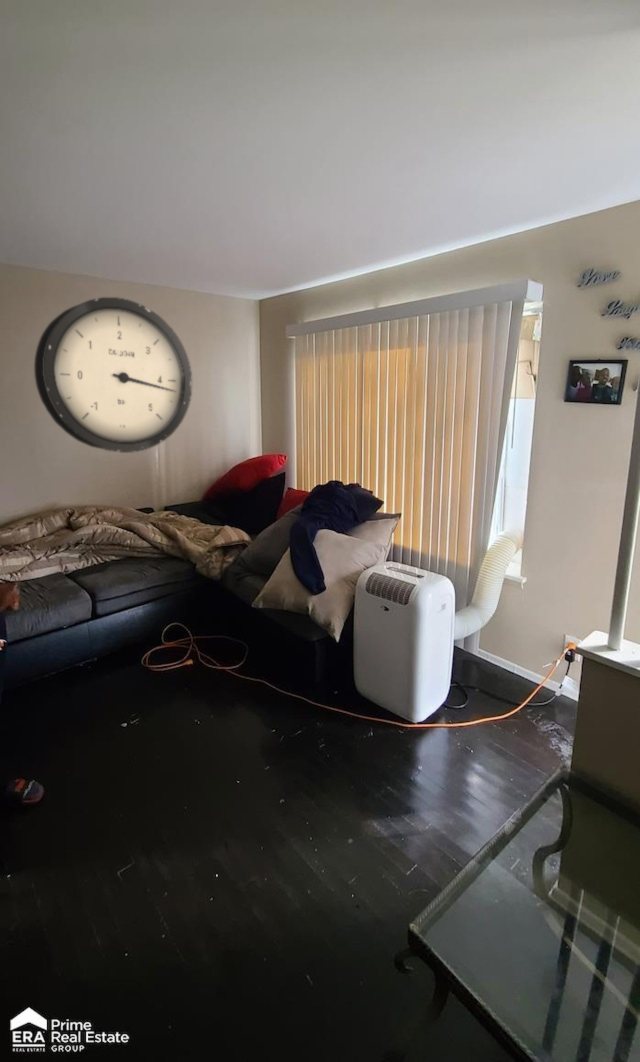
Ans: **4.25** bar
